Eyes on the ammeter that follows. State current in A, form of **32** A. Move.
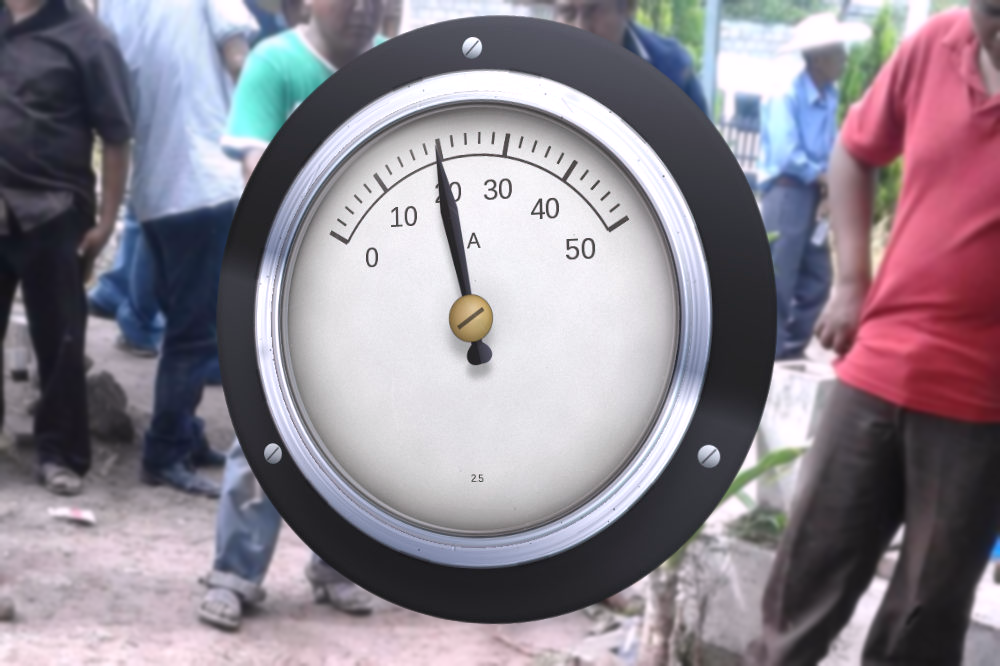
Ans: **20** A
